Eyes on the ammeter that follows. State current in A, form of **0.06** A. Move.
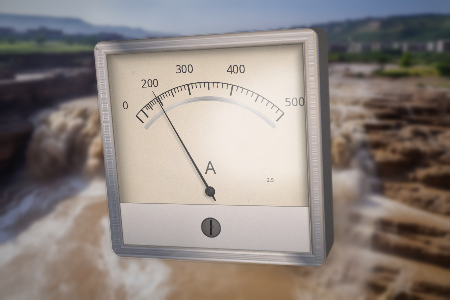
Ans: **200** A
